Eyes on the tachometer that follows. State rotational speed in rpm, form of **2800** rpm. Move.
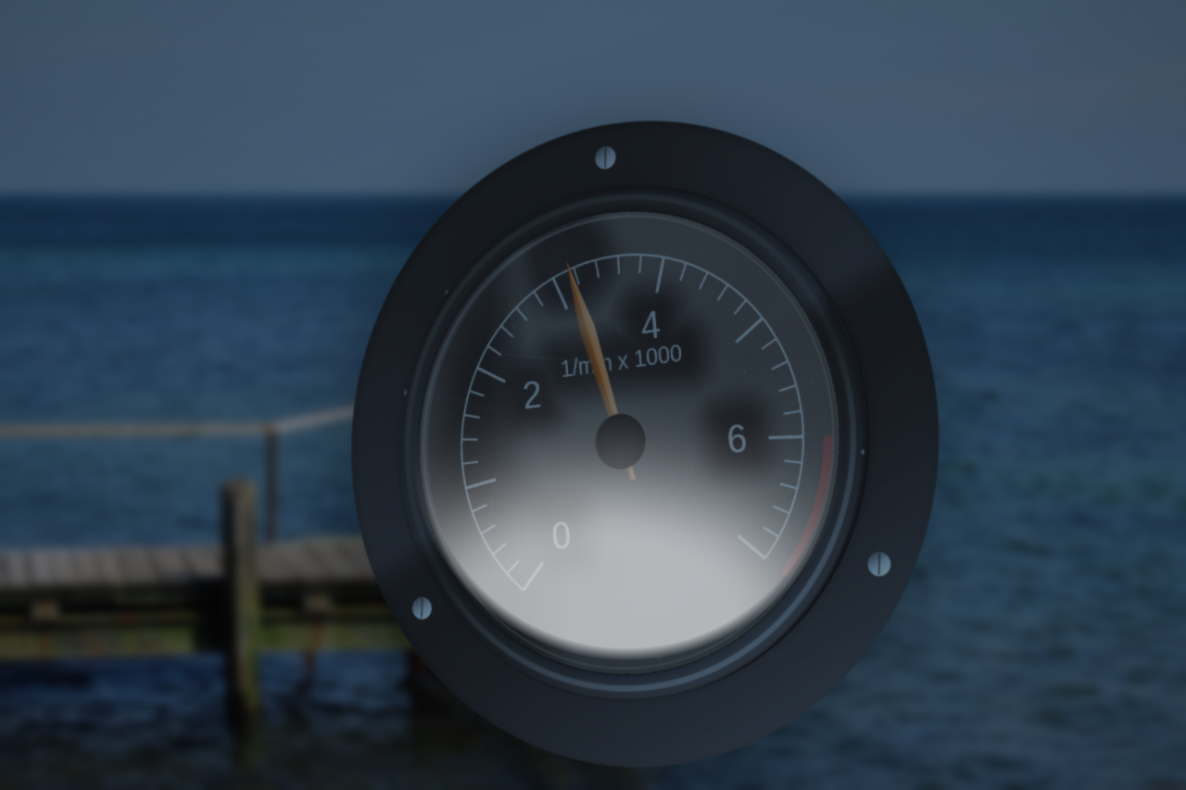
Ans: **3200** rpm
